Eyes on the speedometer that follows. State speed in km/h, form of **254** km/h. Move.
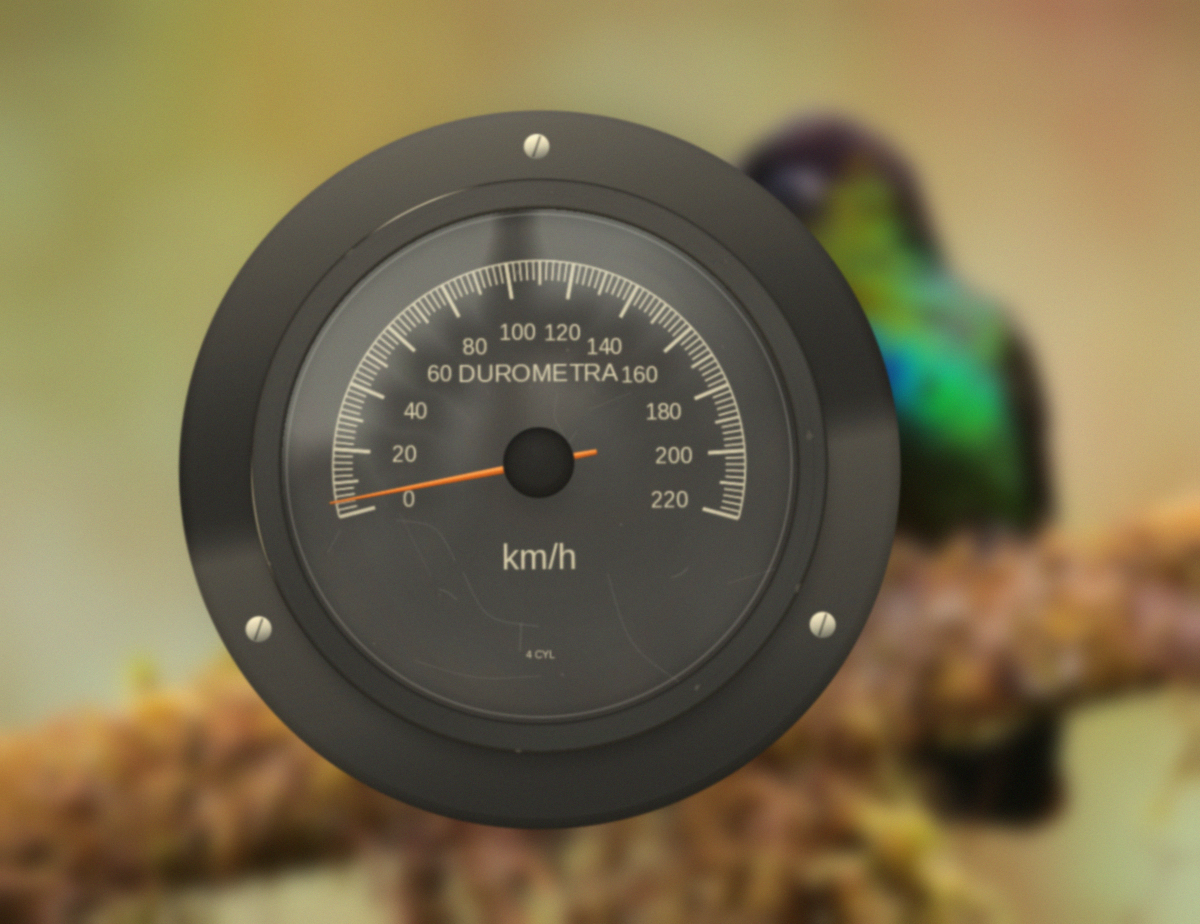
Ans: **4** km/h
